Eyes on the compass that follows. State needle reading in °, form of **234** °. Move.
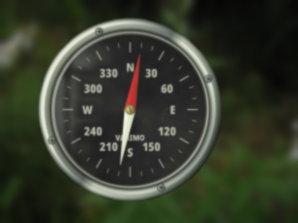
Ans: **10** °
